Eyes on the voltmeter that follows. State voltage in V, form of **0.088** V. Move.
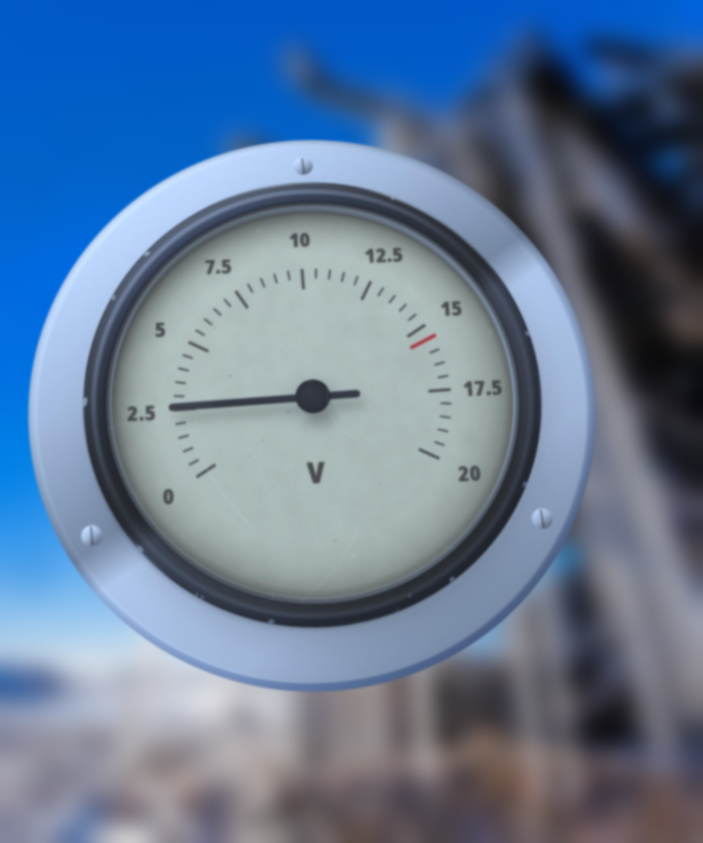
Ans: **2.5** V
